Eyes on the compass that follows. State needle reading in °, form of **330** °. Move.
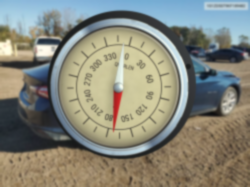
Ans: **172.5** °
